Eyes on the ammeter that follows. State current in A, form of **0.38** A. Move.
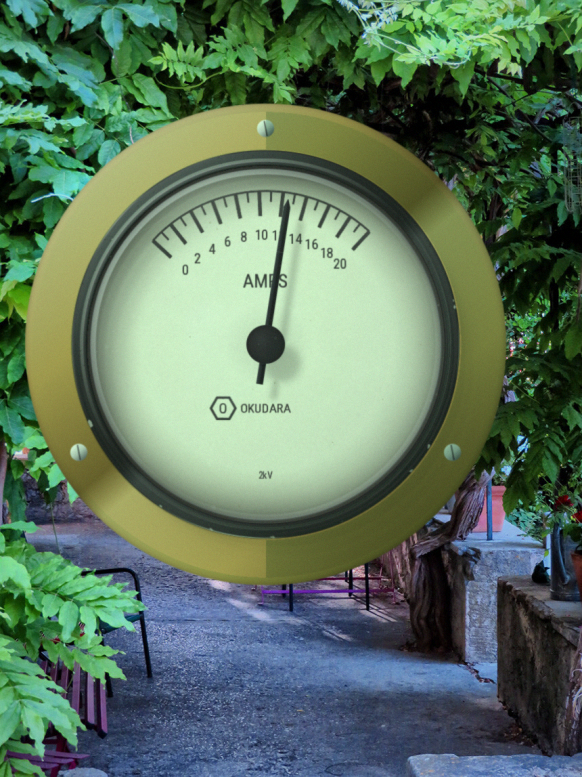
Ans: **12.5** A
